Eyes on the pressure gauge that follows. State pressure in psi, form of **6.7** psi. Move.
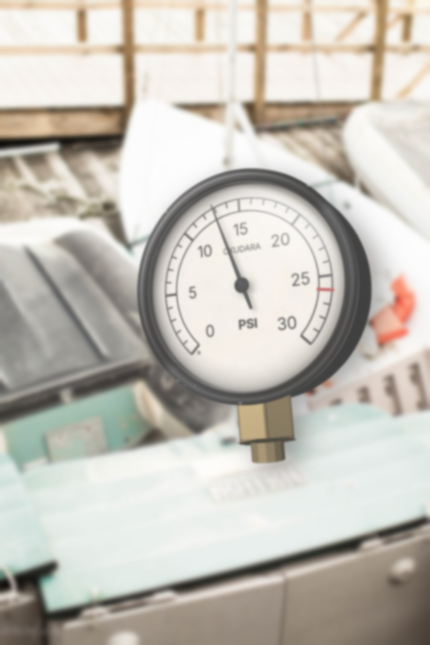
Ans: **13** psi
